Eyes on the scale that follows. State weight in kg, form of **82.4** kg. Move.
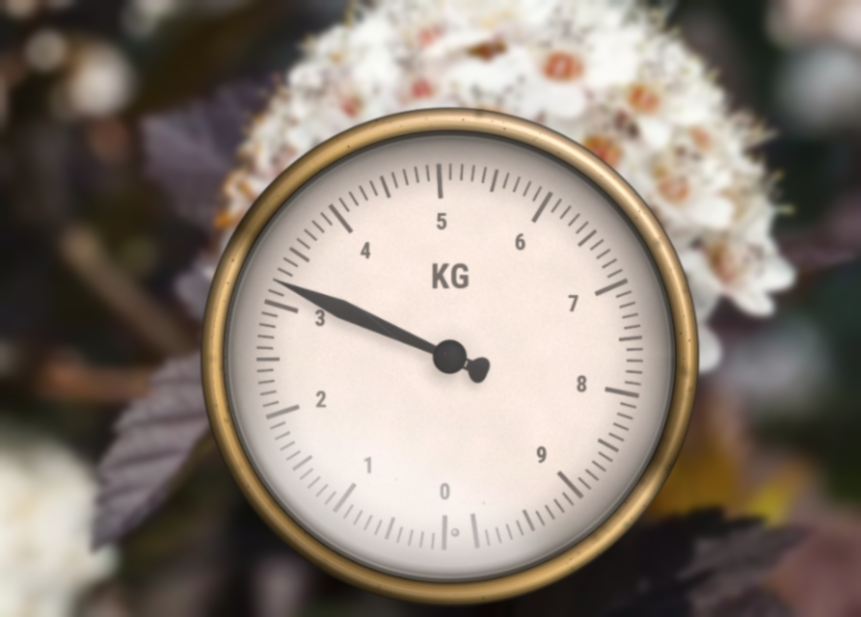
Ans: **3.2** kg
